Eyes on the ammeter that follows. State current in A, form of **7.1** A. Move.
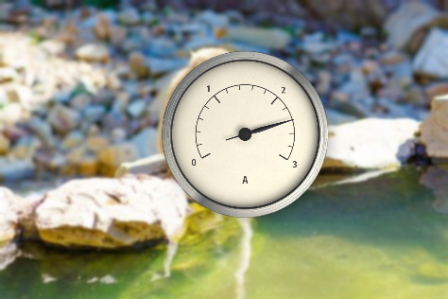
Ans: **2.4** A
